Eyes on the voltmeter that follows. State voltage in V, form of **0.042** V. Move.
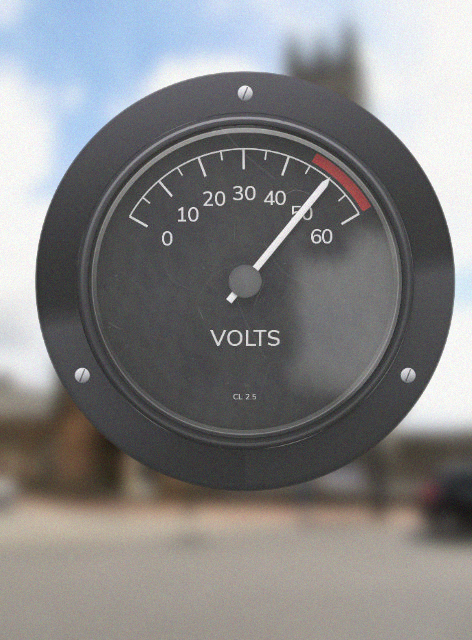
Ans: **50** V
